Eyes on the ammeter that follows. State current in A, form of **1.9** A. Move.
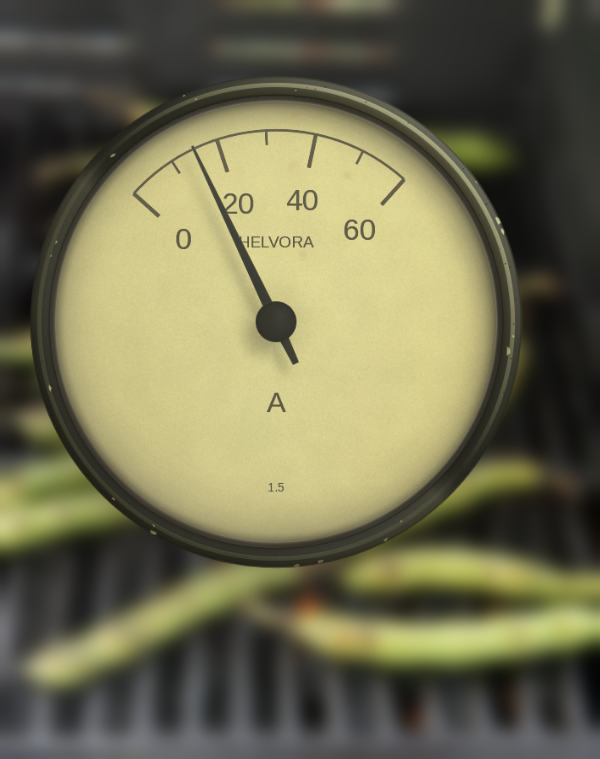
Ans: **15** A
